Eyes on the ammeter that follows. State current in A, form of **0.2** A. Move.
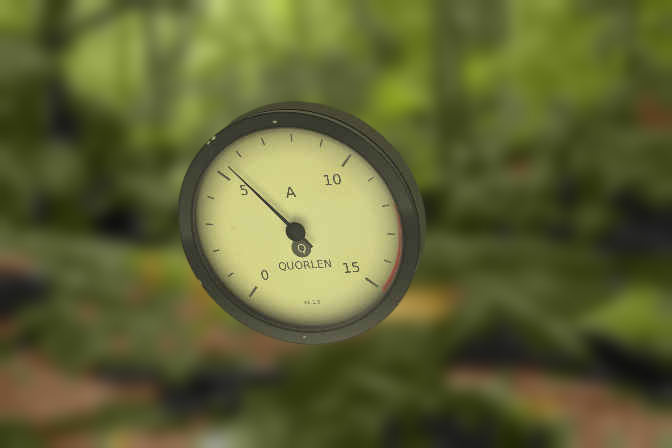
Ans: **5.5** A
